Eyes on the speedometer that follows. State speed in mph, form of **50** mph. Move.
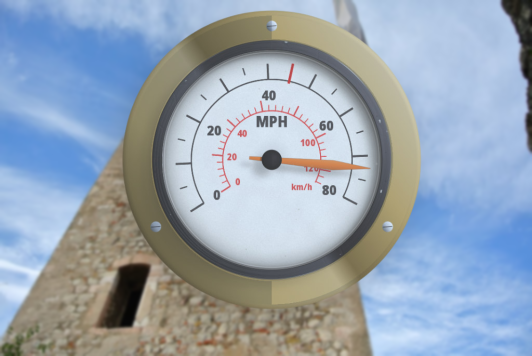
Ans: **72.5** mph
